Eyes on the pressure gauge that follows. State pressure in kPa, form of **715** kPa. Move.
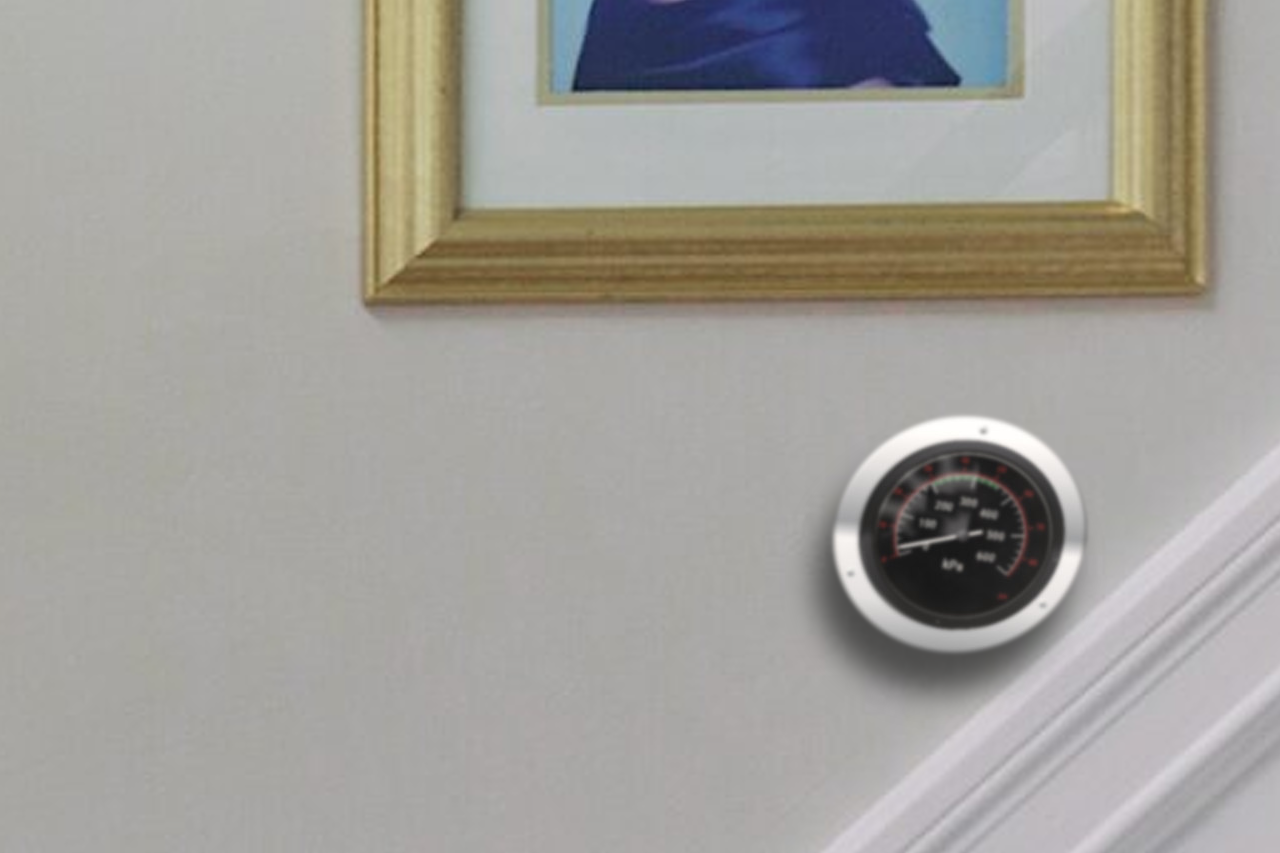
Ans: **20** kPa
